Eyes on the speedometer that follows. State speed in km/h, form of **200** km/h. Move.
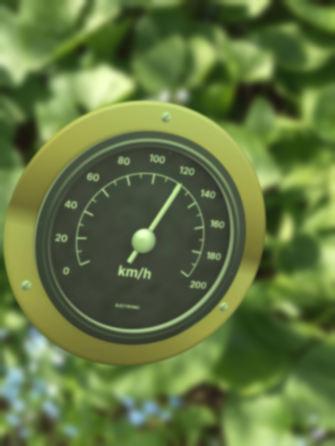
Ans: **120** km/h
